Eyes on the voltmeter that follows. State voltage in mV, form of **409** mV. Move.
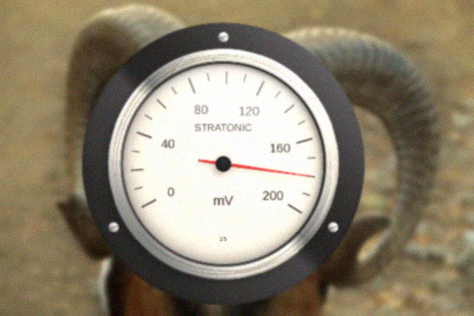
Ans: **180** mV
